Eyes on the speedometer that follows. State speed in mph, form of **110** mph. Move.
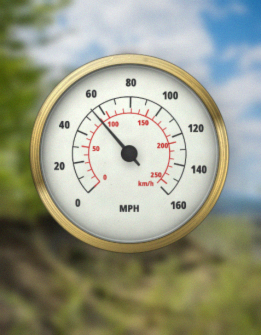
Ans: **55** mph
